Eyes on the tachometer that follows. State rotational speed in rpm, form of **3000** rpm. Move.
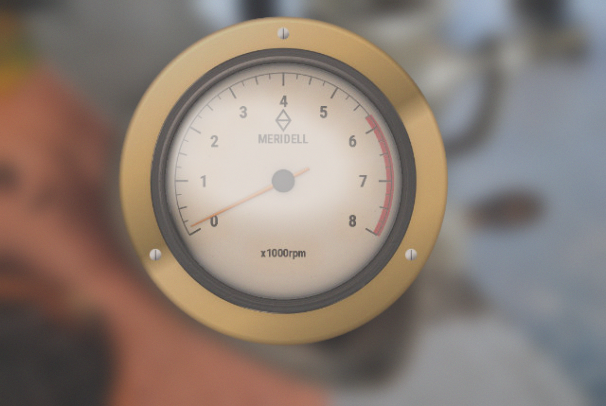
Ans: **125** rpm
